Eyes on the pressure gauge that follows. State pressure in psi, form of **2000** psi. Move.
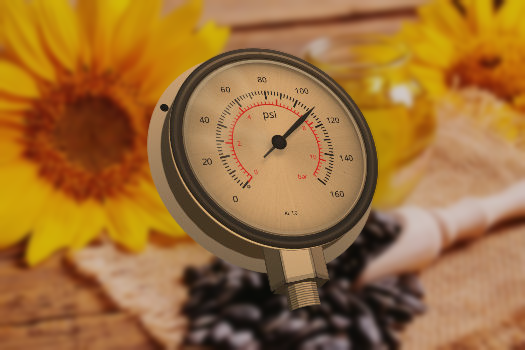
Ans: **110** psi
